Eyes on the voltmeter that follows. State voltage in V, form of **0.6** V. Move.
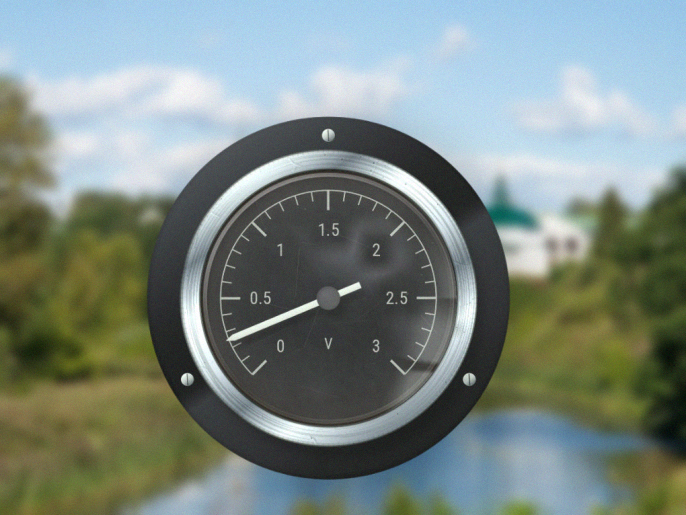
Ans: **0.25** V
